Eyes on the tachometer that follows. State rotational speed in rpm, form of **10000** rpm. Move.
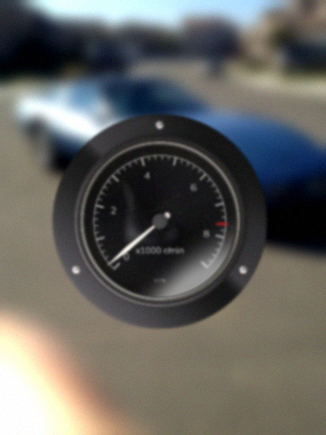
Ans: **200** rpm
